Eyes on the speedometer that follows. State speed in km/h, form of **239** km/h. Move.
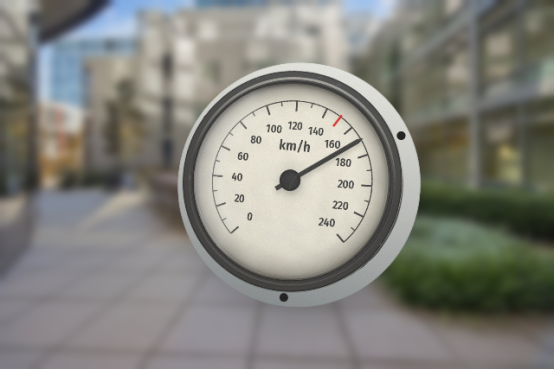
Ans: **170** km/h
